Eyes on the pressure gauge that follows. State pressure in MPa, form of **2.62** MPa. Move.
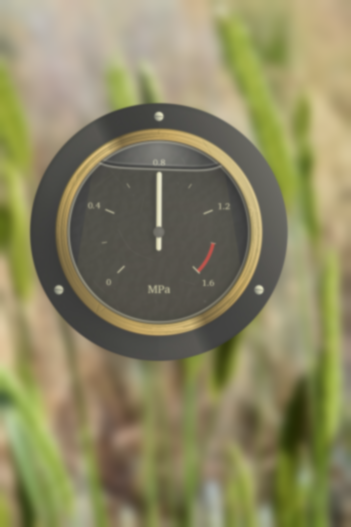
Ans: **0.8** MPa
